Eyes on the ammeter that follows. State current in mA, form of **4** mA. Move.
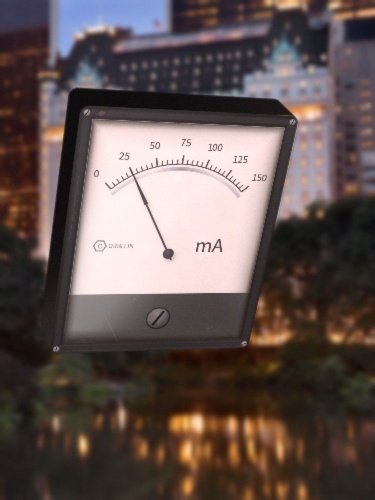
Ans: **25** mA
